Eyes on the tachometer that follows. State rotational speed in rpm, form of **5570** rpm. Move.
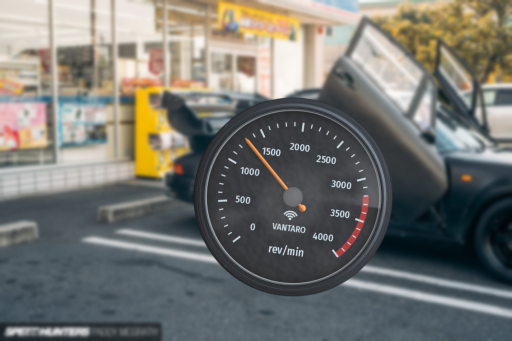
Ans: **1300** rpm
